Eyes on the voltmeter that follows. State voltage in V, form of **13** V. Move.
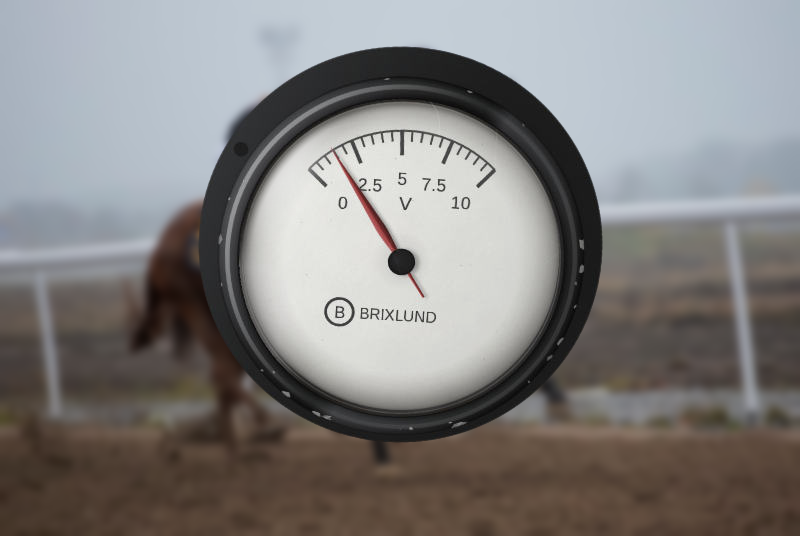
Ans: **1.5** V
